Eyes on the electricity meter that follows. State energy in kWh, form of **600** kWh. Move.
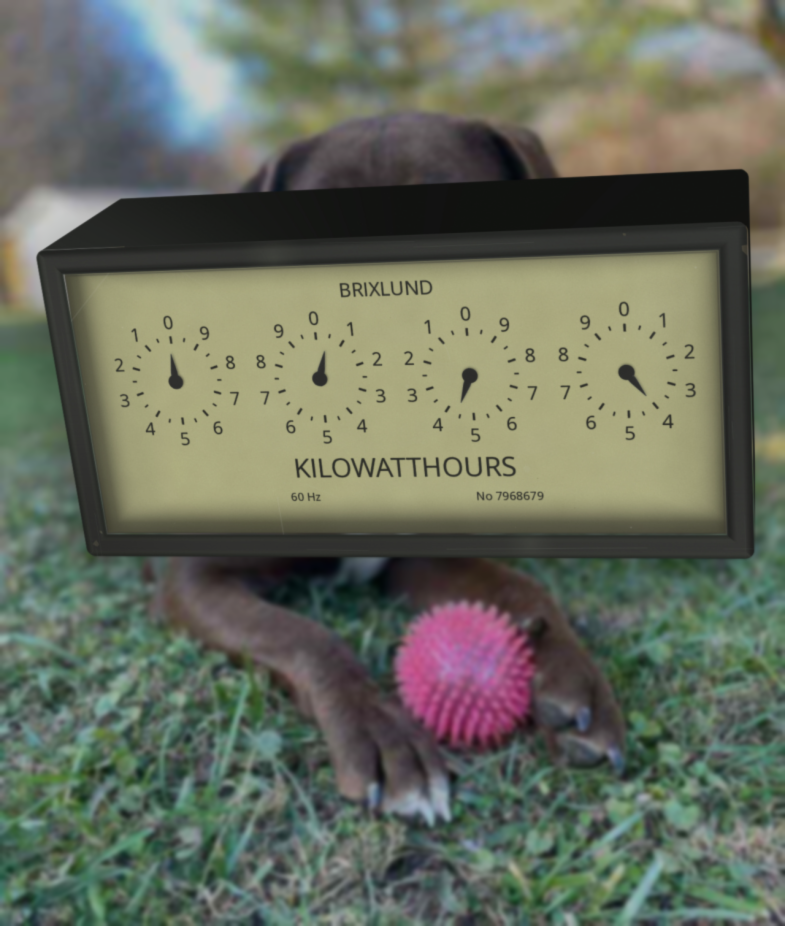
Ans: **44** kWh
